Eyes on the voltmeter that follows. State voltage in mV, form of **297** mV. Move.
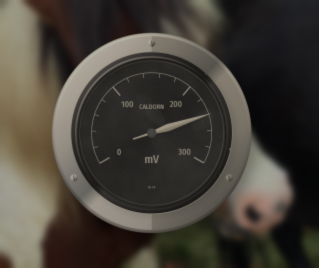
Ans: **240** mV
